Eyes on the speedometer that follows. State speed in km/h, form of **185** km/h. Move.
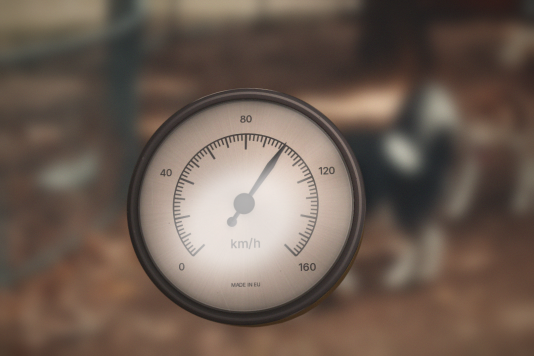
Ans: **100** km/h
